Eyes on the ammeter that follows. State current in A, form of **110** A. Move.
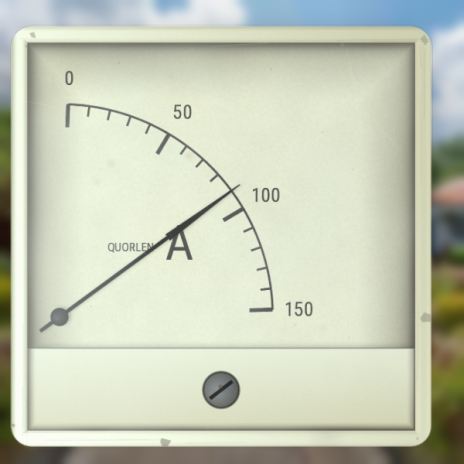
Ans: **90** A
